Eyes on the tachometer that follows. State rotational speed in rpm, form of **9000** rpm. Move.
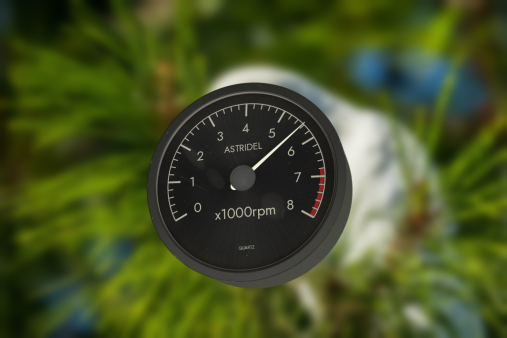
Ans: **5600** rpm
